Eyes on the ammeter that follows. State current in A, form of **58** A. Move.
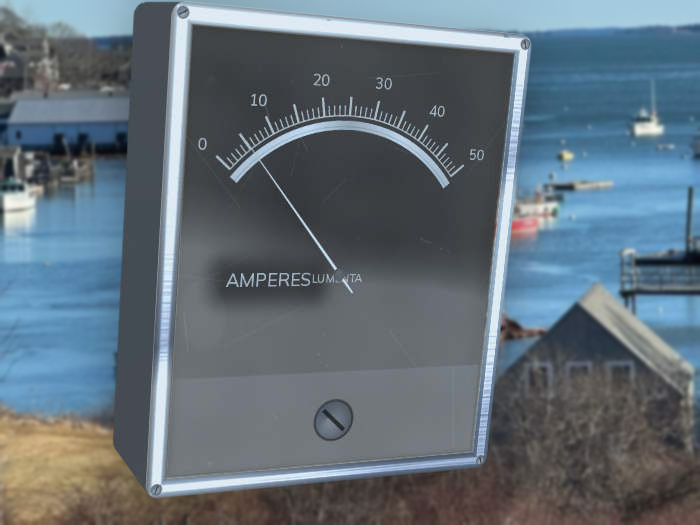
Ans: **5** A
